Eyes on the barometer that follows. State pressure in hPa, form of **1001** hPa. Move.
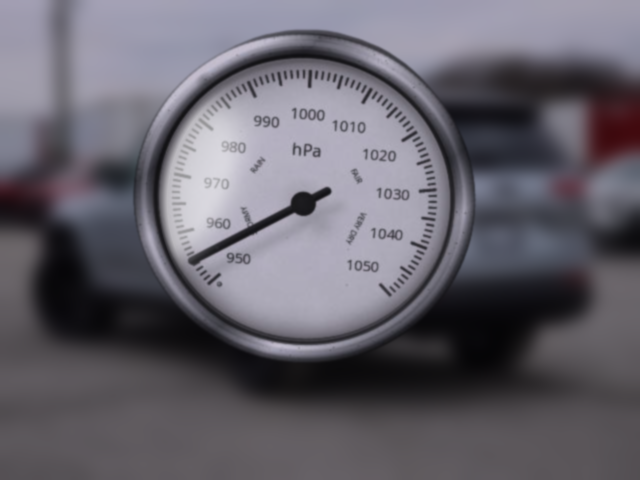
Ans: **955** hPa
